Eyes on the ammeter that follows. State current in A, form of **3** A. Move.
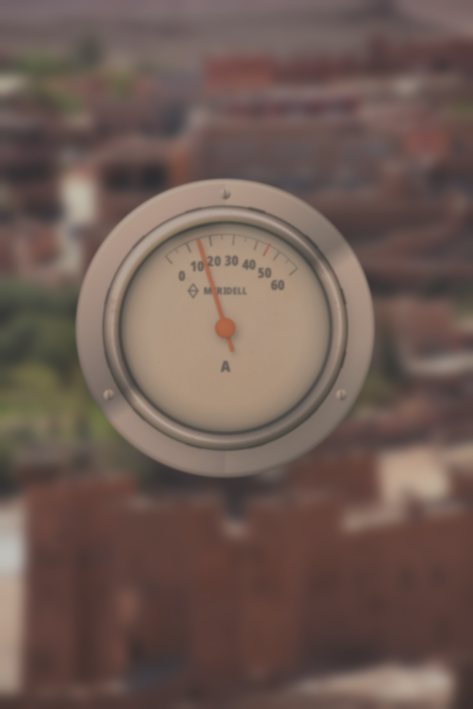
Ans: **15** A
